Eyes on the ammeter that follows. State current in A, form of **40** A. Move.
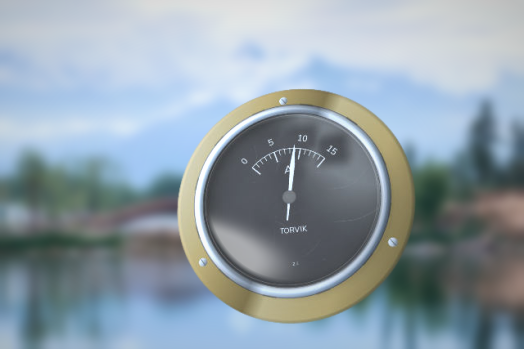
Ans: **9** A
